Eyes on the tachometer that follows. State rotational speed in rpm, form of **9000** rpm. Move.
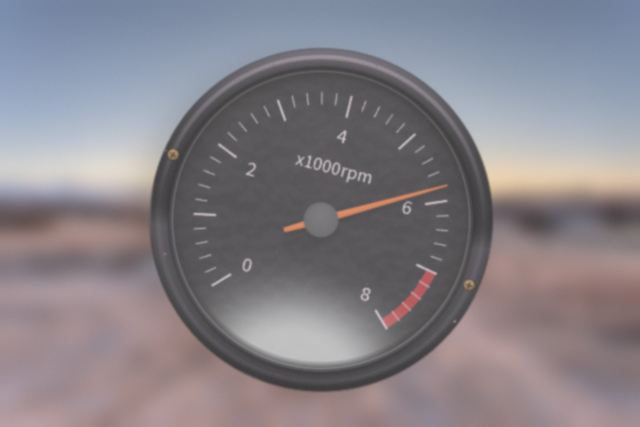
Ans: **5800** rpm
